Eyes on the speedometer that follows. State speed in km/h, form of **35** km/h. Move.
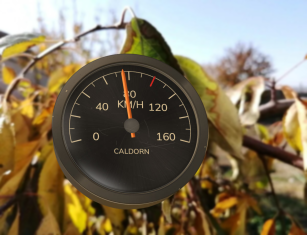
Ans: **75** km/h
